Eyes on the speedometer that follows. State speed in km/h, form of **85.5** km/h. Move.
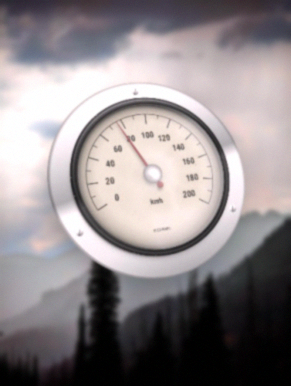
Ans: **75** km/h
